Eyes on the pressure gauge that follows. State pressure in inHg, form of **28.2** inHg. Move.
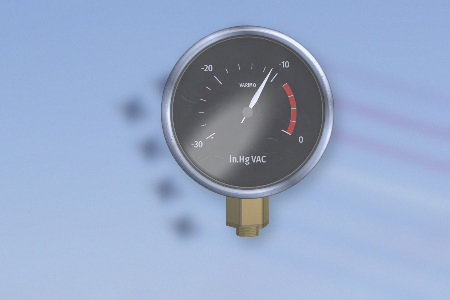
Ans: **-11** inHg
